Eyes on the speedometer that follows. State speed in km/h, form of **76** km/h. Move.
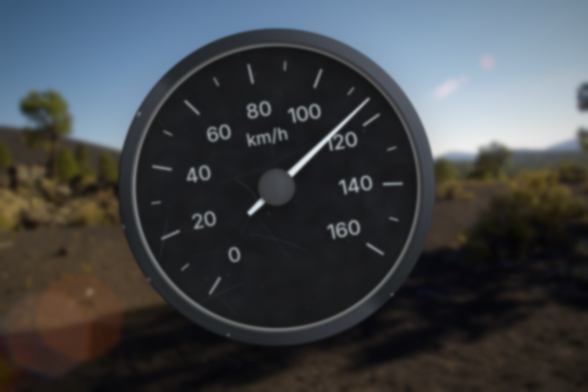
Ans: **115** km/h
